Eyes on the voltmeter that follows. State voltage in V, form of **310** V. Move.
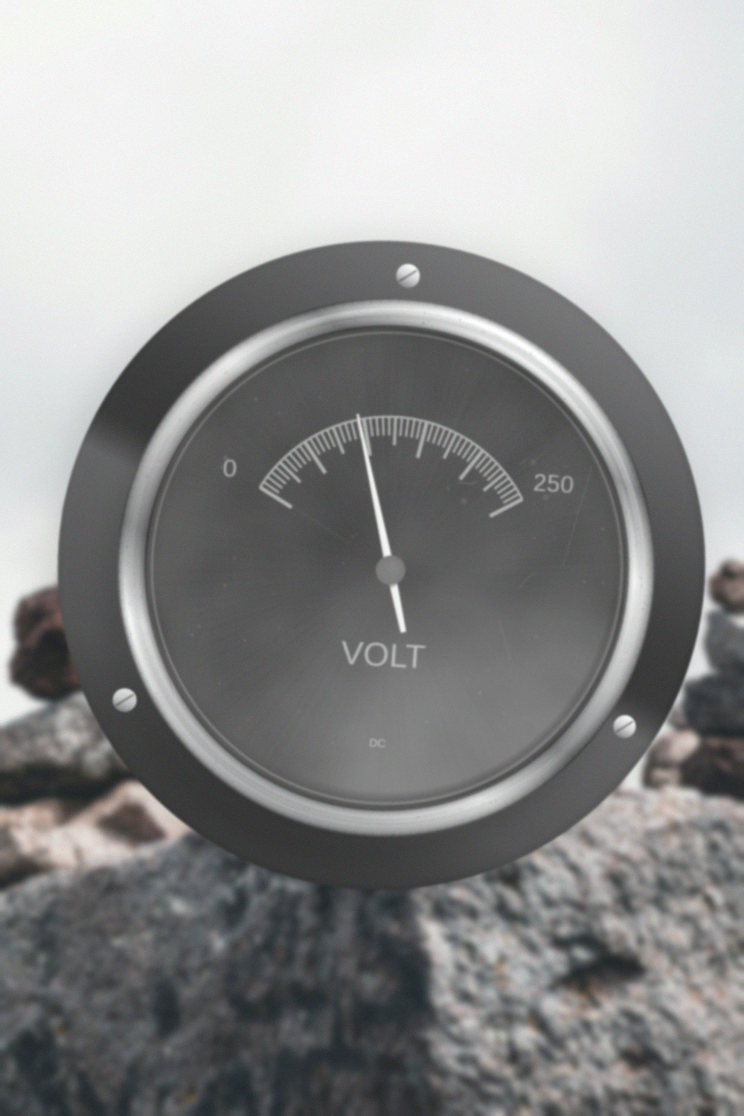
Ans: **95** V
